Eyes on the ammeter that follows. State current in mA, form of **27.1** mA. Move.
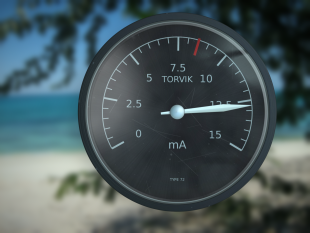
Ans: **12.75** mA
